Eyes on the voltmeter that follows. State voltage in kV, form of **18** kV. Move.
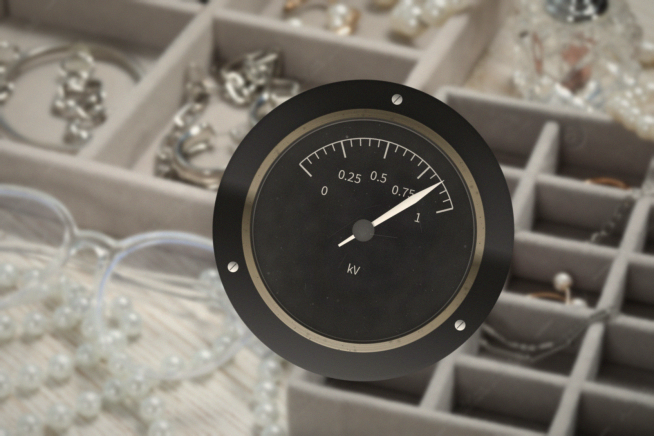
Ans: **0.85** kV
